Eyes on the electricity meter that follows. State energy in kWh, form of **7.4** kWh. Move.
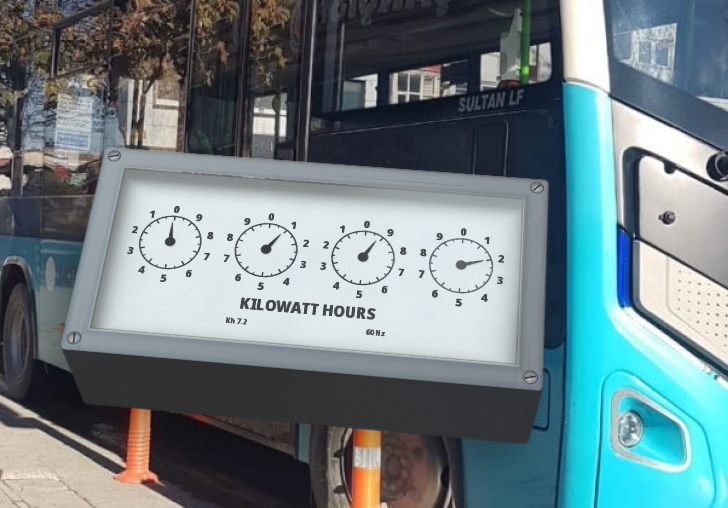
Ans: **92** kWh
